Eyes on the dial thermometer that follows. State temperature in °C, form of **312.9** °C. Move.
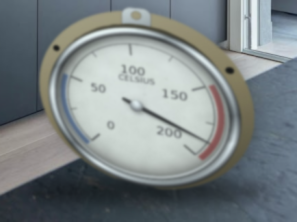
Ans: **187.5** °C
